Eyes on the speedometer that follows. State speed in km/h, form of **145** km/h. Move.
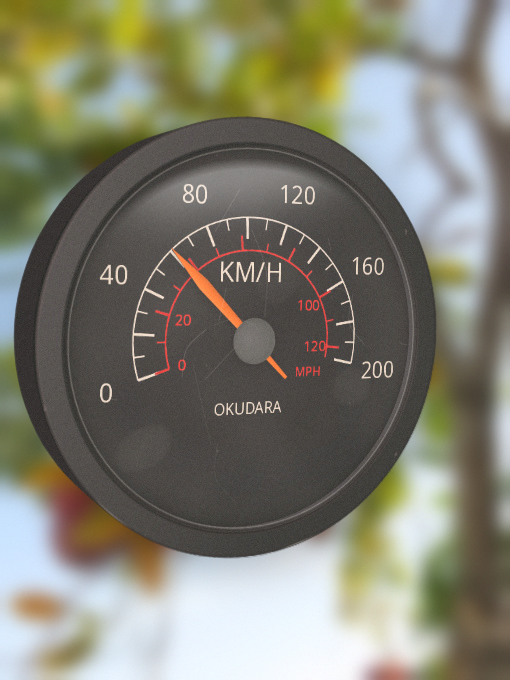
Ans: **60** km/h
